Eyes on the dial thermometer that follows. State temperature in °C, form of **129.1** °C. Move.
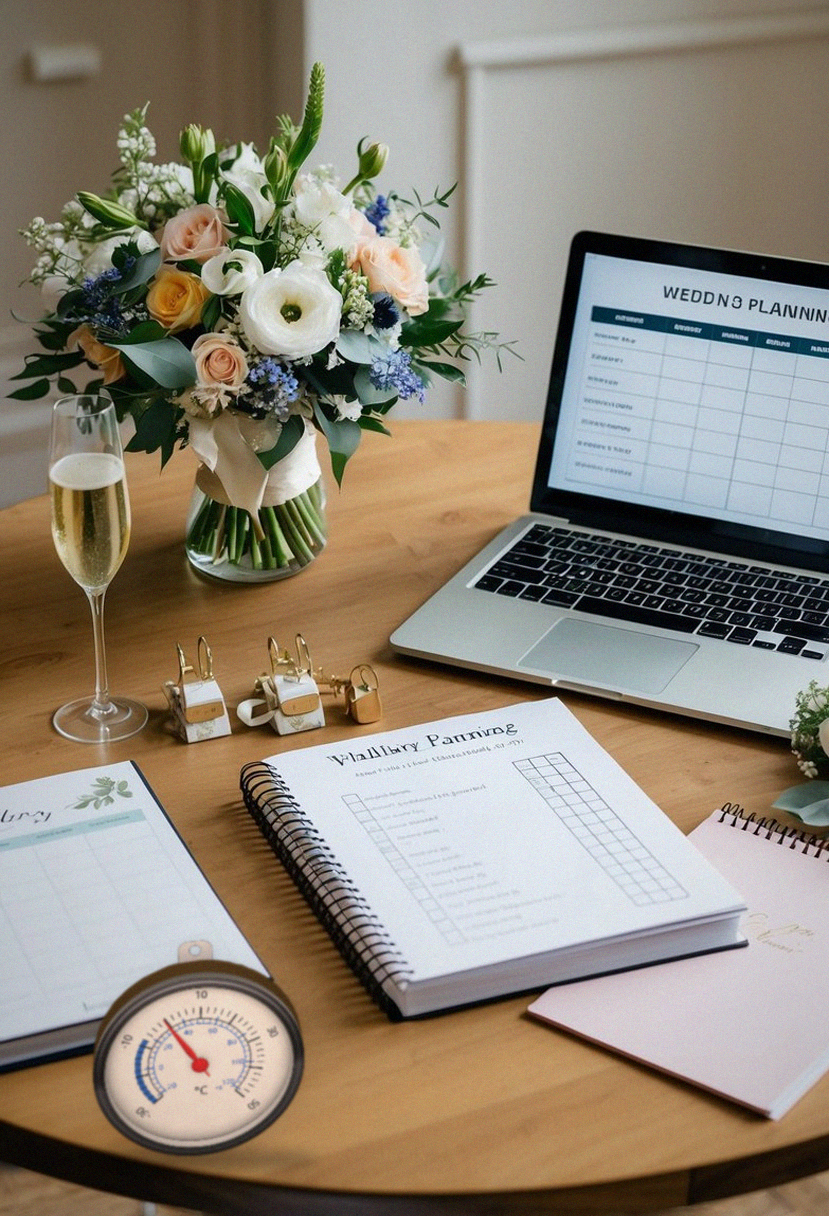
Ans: **0** °C
